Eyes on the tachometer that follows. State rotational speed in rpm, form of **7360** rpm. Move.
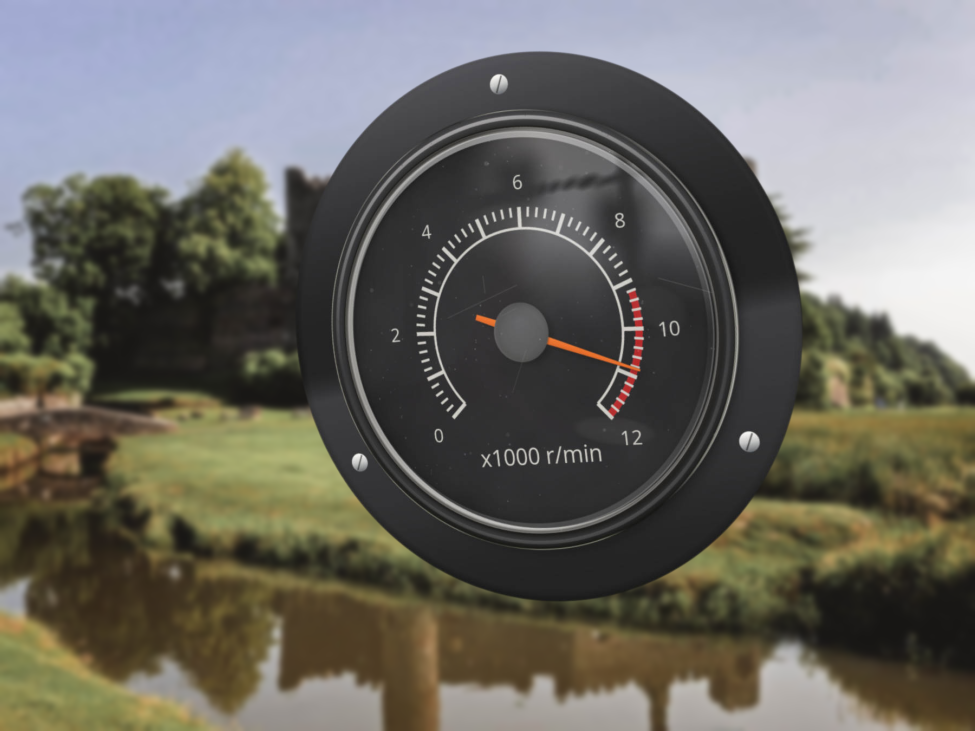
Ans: **10800** rpm
